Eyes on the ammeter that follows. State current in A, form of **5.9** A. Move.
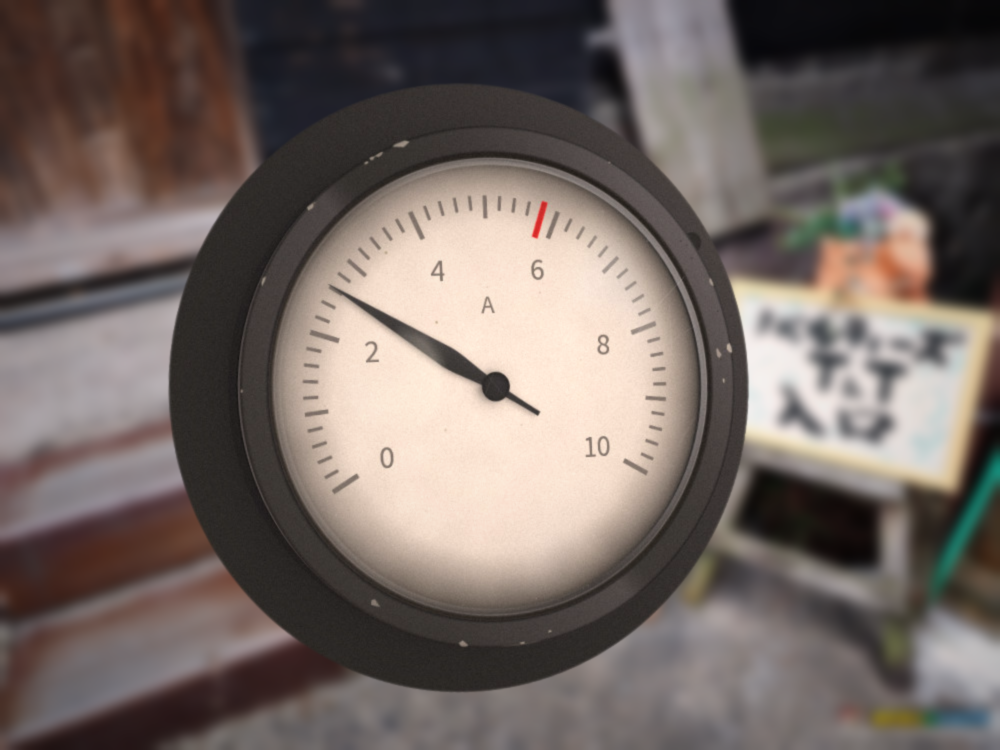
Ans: **2.6** A
